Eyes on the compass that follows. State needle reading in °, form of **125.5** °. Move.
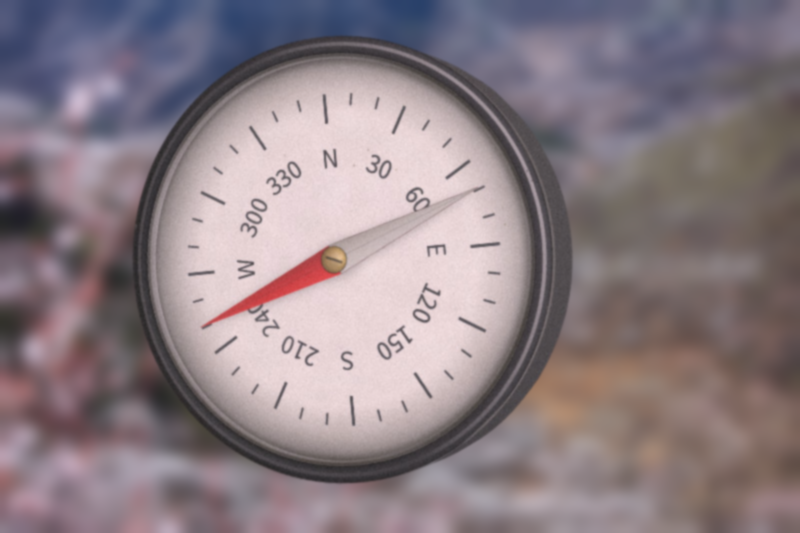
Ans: **250** °
